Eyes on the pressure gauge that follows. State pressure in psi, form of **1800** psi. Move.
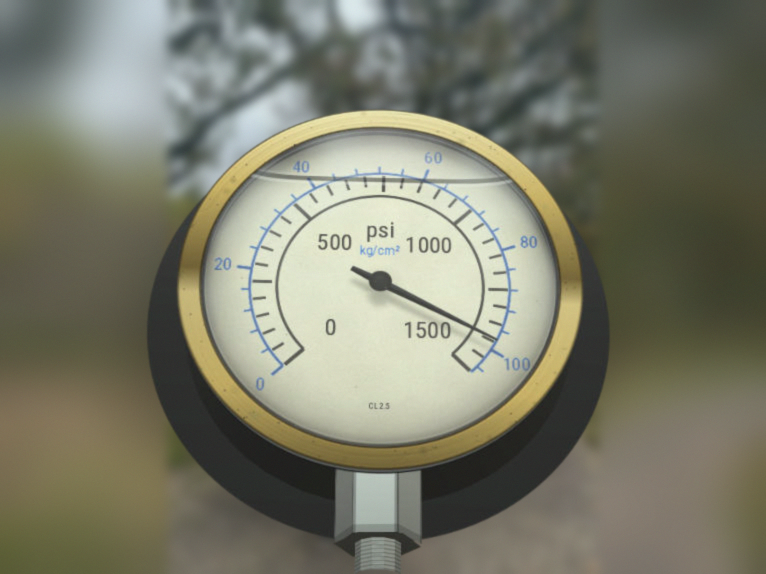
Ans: **1400** psi
